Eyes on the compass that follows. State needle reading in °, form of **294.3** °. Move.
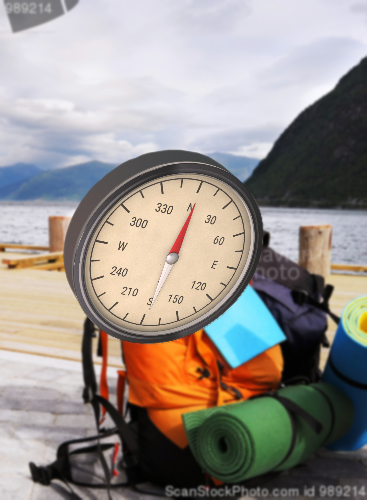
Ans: **0** °
